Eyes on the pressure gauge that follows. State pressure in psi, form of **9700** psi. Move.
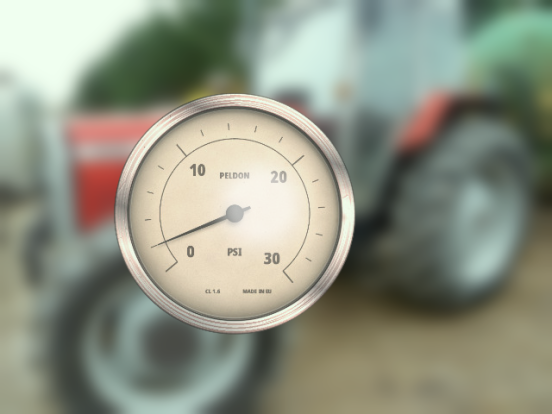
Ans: **2** psi
